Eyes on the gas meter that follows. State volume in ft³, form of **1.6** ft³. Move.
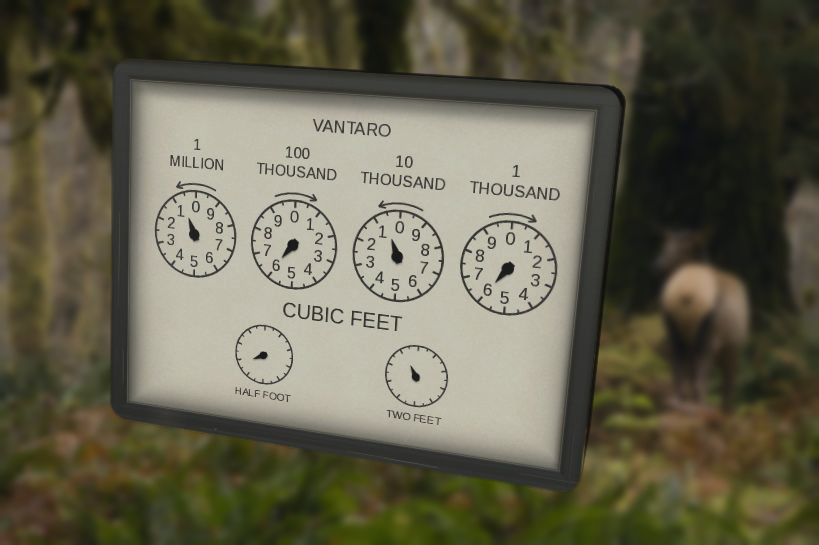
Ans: **60600** ft³
